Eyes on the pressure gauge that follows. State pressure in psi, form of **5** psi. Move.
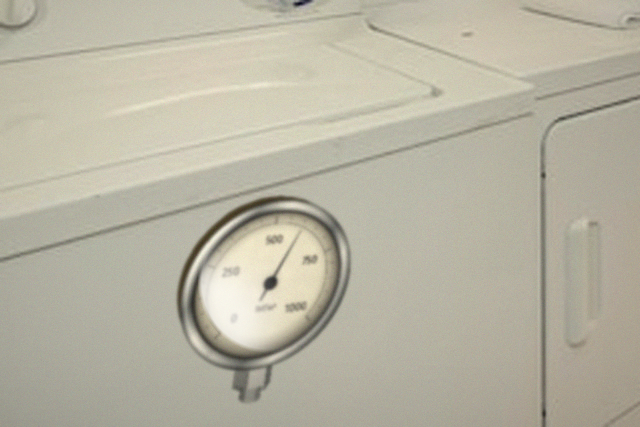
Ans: **600** psi
